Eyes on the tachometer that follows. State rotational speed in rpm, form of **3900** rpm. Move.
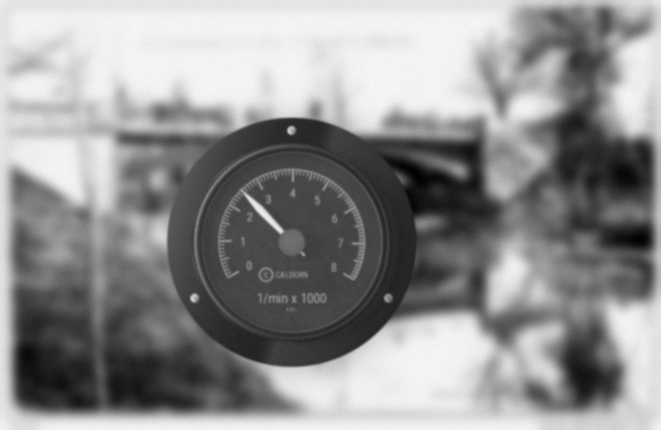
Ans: **2500** rpm
